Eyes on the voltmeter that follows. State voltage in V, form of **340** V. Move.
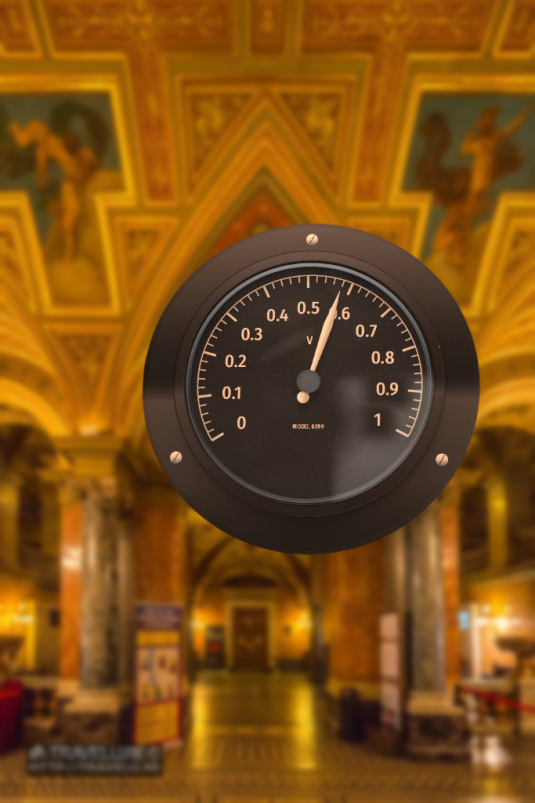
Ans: **0.58** V
